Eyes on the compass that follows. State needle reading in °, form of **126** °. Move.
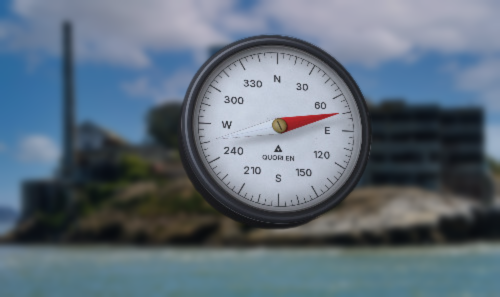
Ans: **75** °
